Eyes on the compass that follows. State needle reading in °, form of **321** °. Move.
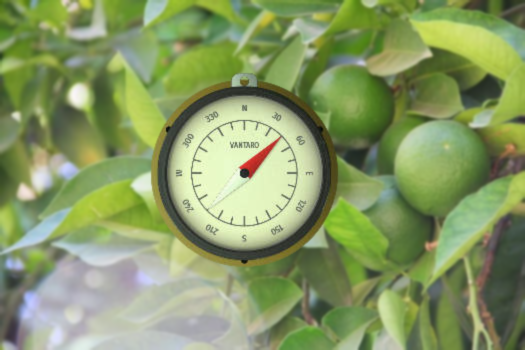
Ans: **45** °
